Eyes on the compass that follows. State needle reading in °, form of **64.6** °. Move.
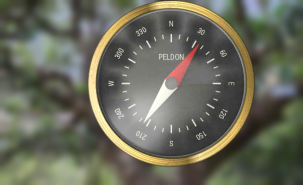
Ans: **35** °
